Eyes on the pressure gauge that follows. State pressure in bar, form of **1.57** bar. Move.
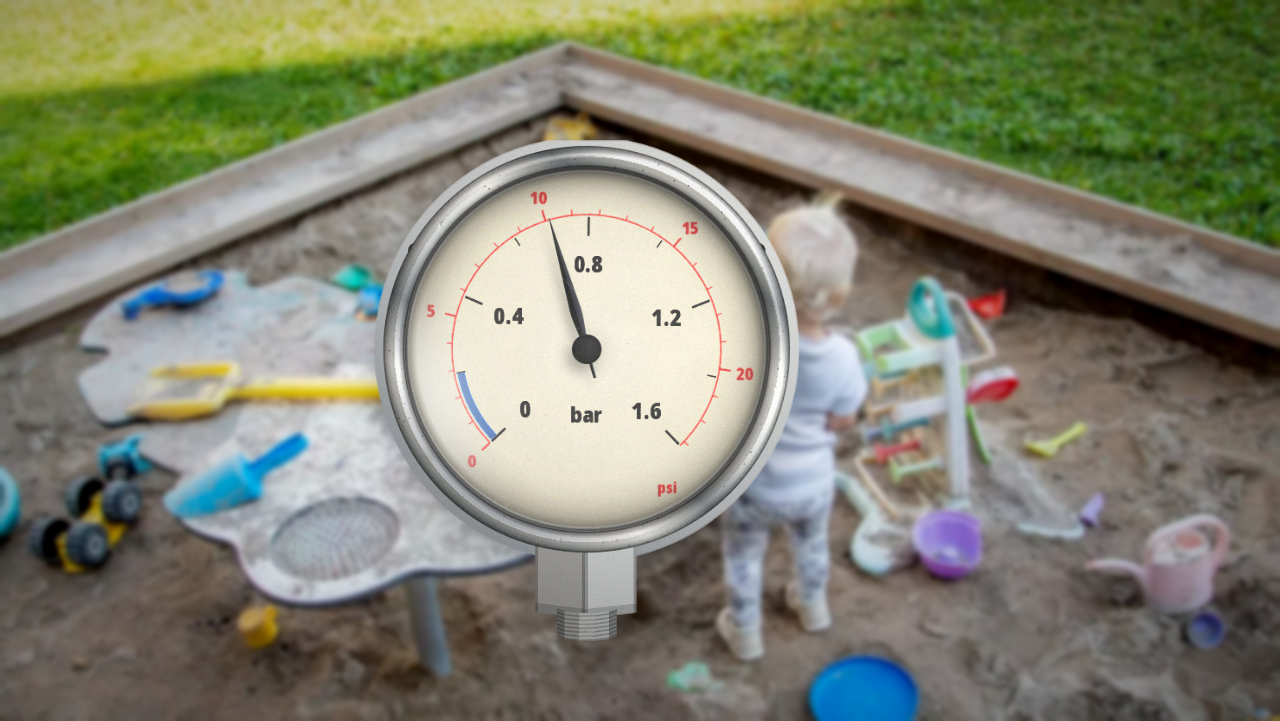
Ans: **0.7** bar
